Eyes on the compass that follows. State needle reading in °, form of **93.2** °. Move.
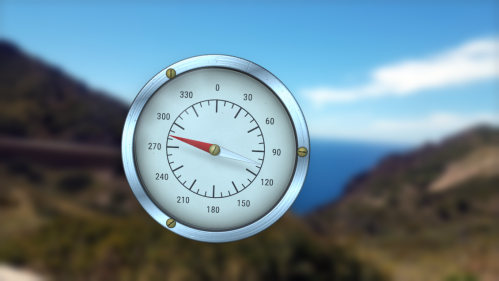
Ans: **285** °
